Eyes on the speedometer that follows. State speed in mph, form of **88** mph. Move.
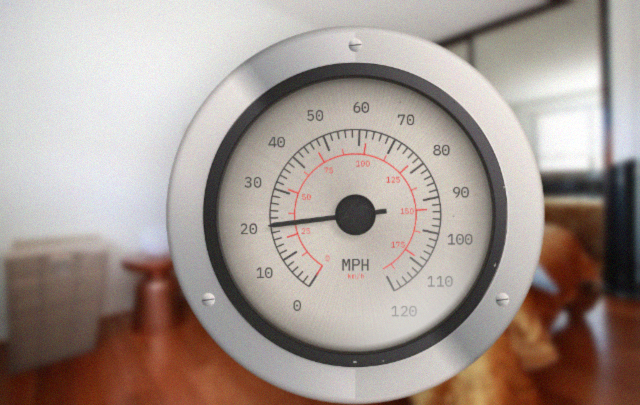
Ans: **20** mph
